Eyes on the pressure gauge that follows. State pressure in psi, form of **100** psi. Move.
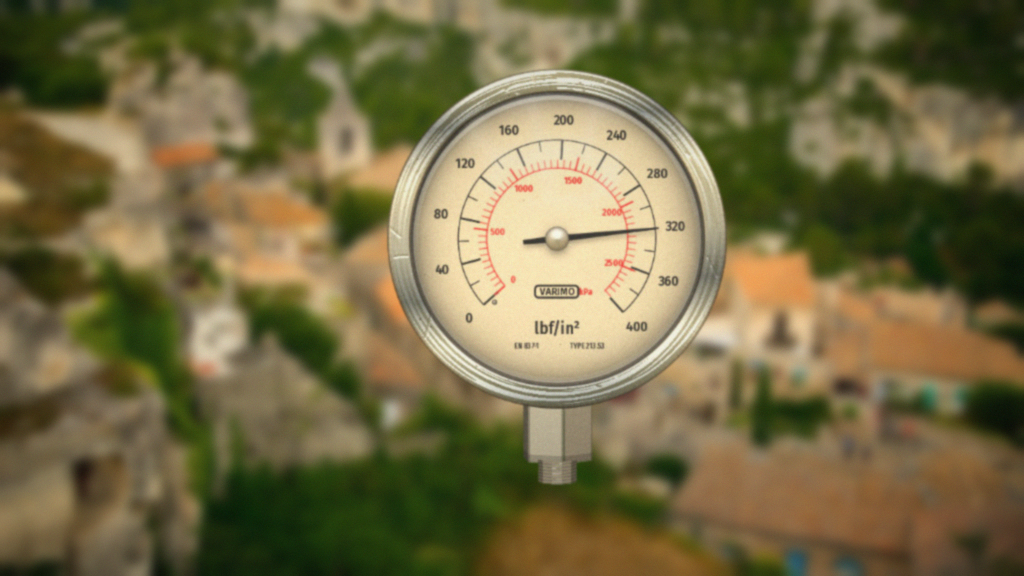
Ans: **320** psi
